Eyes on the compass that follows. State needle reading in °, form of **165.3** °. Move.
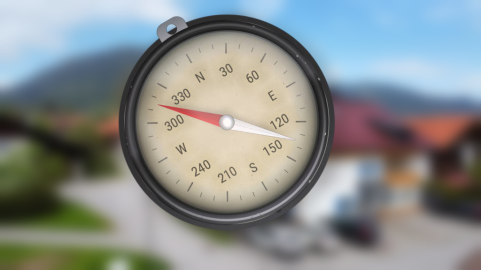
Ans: **315** °
